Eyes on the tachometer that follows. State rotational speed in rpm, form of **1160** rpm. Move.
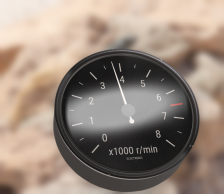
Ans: **3750** rpm
